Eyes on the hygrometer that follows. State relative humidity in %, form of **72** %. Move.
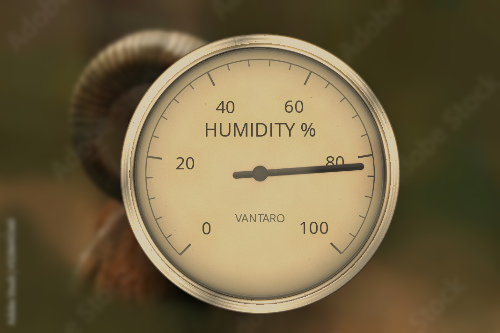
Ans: **82** %
